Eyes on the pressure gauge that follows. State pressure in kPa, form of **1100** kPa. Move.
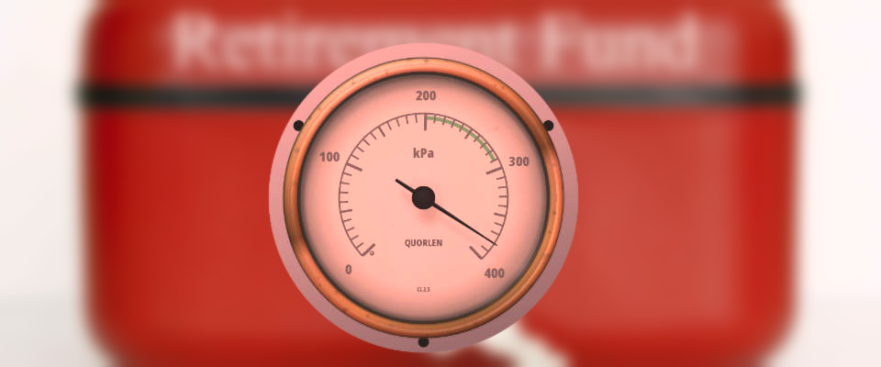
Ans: **380** kPa
